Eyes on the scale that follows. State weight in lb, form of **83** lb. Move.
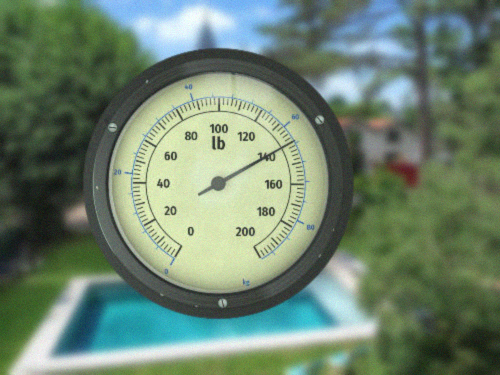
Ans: **140** lb
